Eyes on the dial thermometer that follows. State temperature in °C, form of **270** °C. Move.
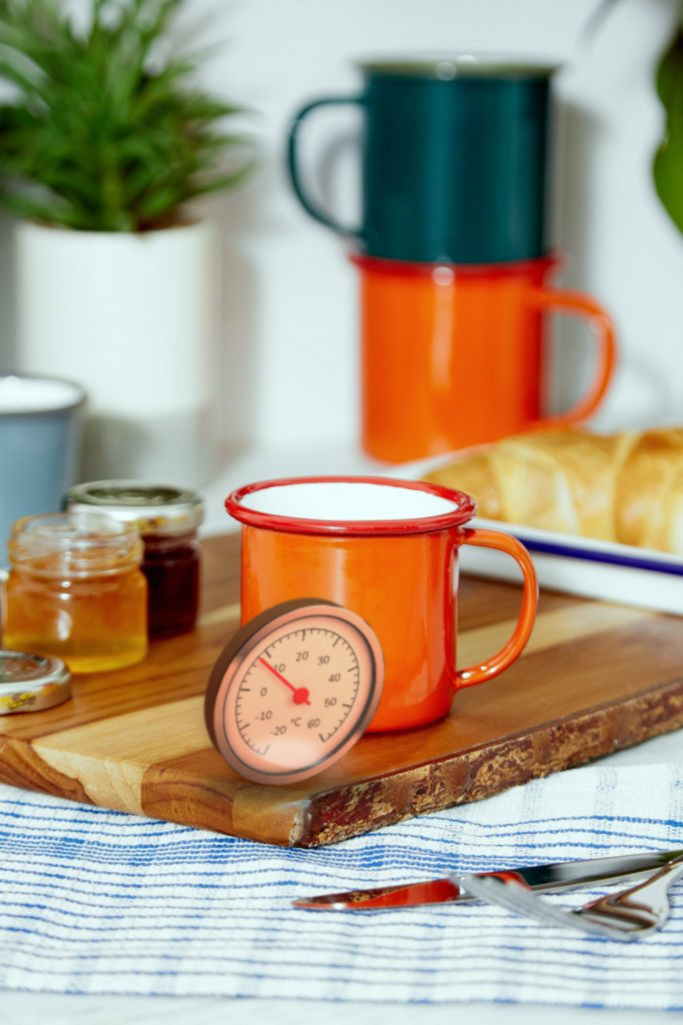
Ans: **8** °C
